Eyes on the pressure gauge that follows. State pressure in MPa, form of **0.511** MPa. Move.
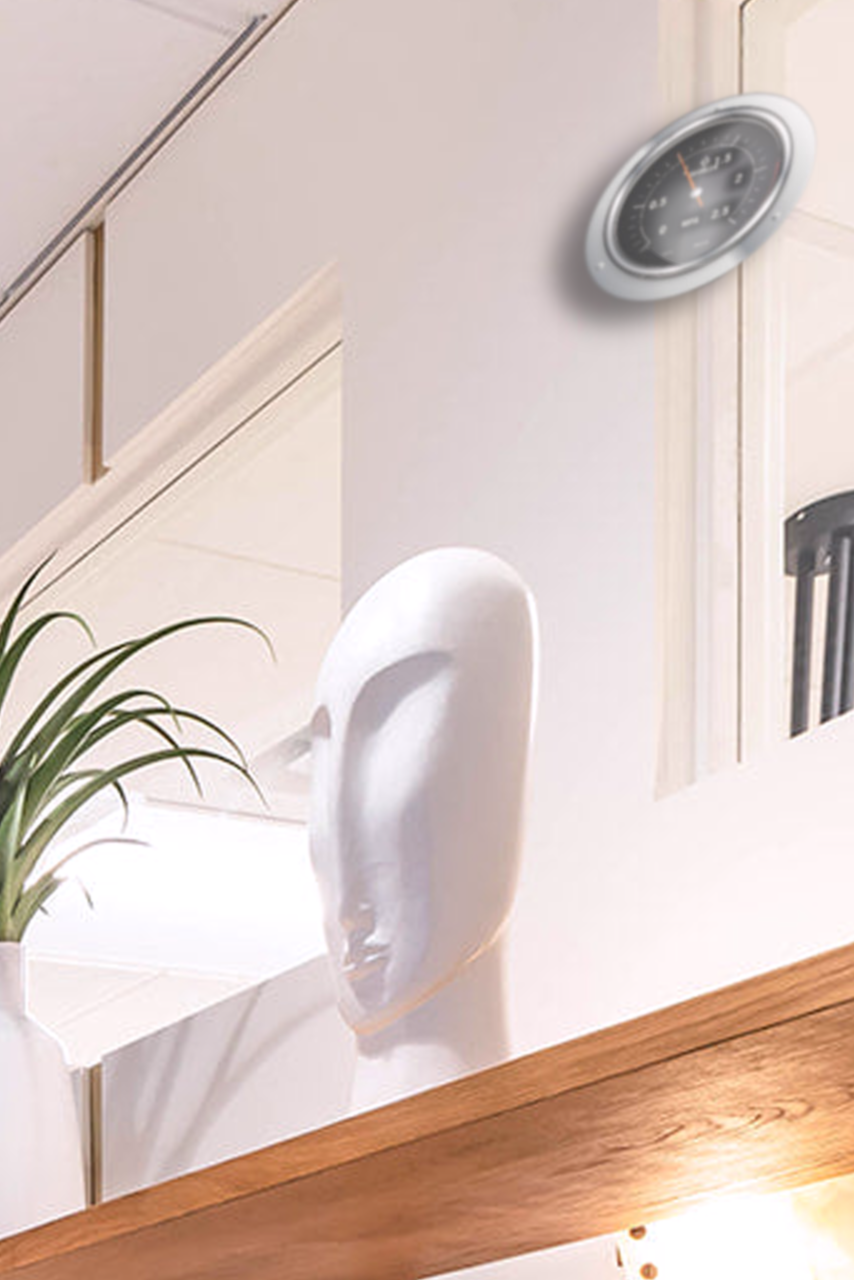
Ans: **1** MPa
